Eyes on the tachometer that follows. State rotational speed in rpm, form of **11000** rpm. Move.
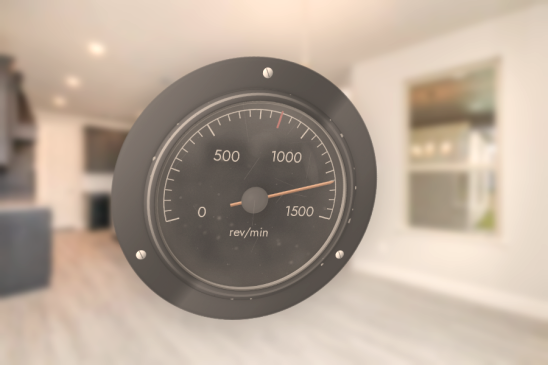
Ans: **1300** rpm
